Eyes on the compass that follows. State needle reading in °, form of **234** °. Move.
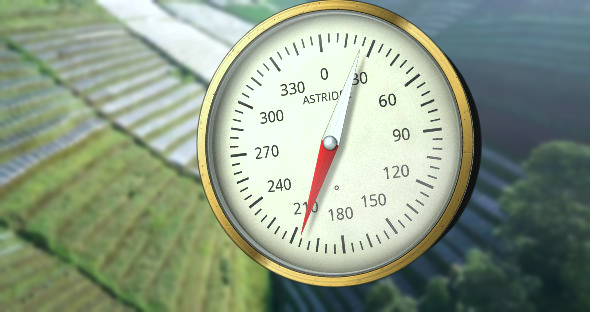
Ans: **205** °
